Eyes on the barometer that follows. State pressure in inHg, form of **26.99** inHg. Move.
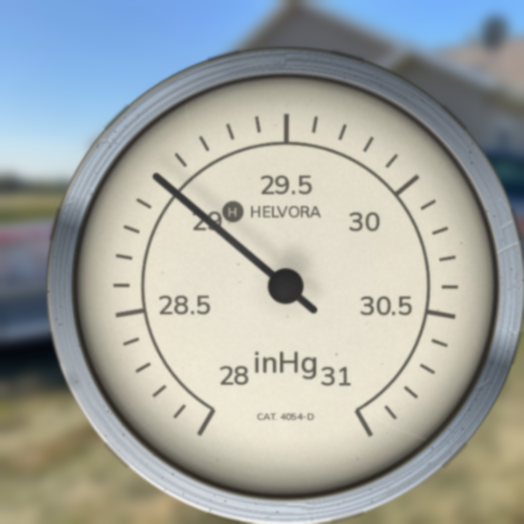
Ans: **29** inHg
